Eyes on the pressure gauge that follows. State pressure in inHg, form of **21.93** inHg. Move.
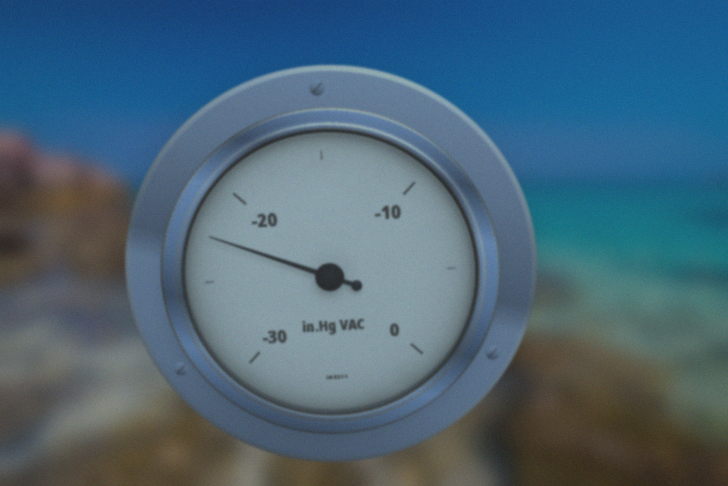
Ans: **-22.5** inHg
